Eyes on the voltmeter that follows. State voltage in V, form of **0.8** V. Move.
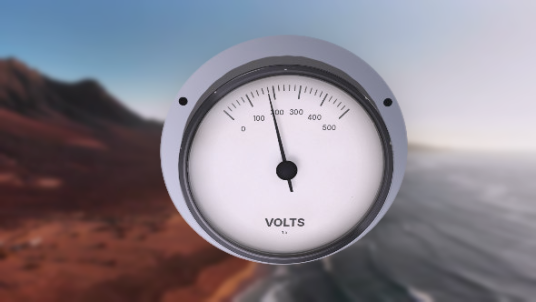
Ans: **180** V
